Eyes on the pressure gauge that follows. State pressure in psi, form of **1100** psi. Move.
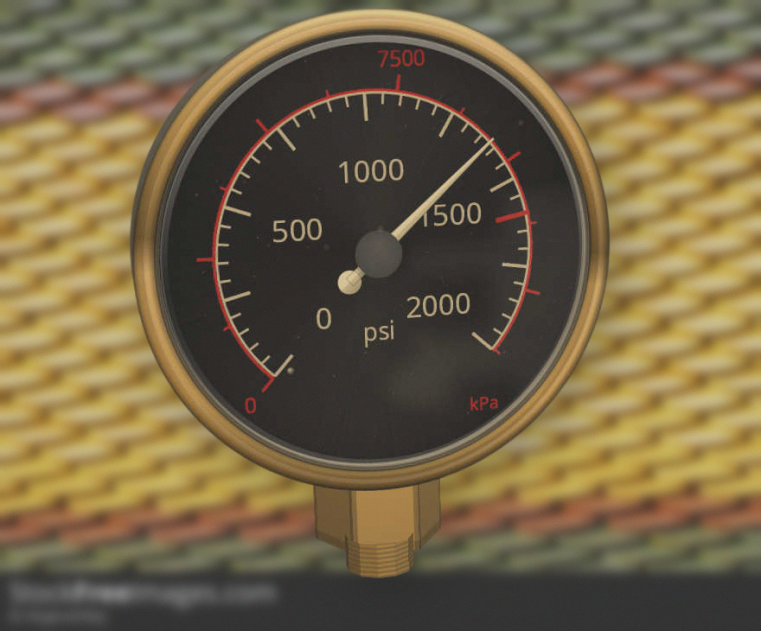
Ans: **1375** psi
